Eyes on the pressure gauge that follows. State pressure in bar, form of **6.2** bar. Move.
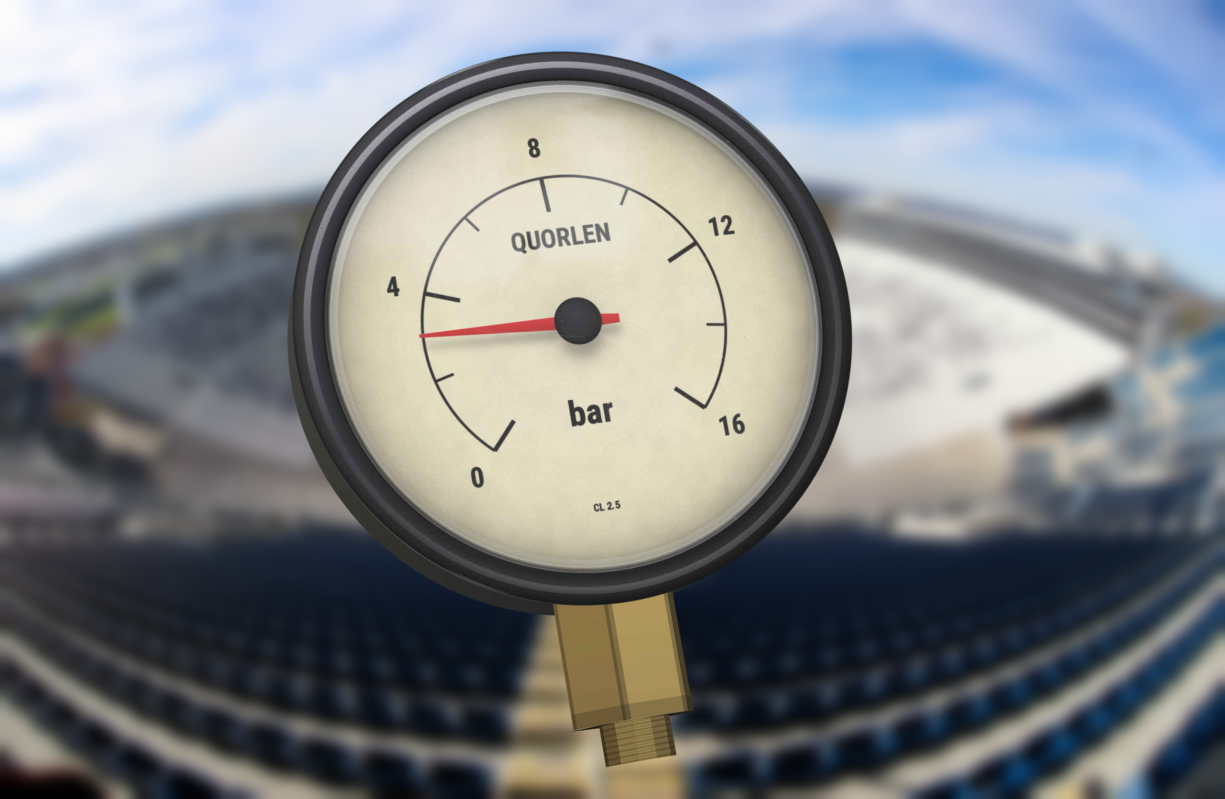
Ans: **3** bar
